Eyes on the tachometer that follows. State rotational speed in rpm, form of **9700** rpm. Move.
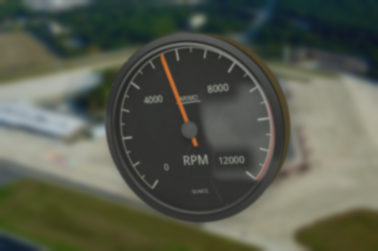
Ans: **5500** rpm
